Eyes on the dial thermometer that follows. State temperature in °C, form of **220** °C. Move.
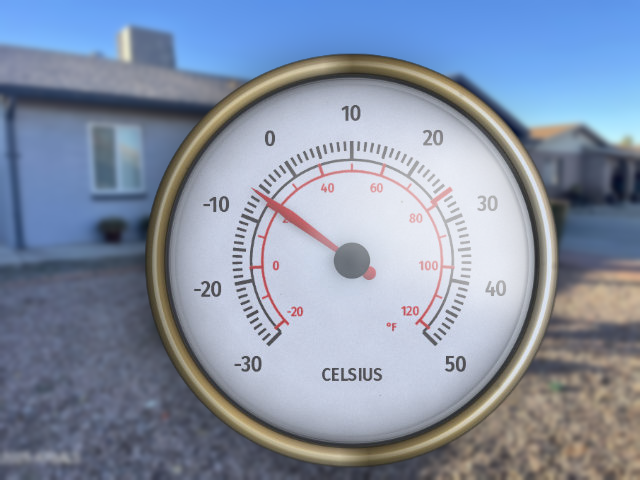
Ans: **-6** °C
